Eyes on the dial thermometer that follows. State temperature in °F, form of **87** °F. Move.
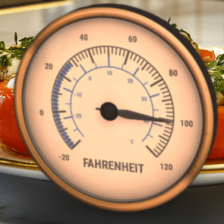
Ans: **100** °F
